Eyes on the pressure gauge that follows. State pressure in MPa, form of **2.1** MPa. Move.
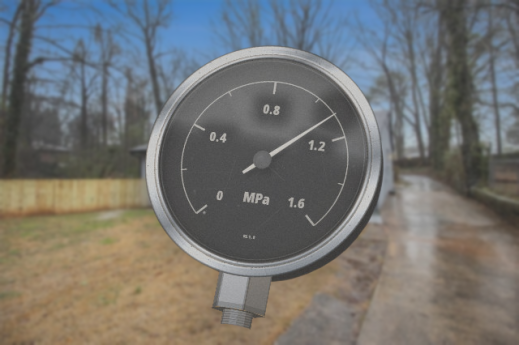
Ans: **1.1** MPa
